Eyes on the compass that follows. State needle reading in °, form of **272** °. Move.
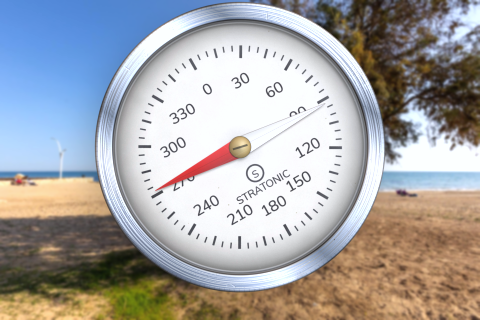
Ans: **272.5** °
